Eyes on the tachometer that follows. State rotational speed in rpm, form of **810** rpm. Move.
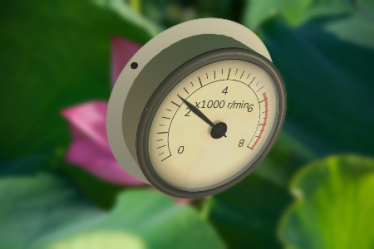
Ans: **2250** rpm
